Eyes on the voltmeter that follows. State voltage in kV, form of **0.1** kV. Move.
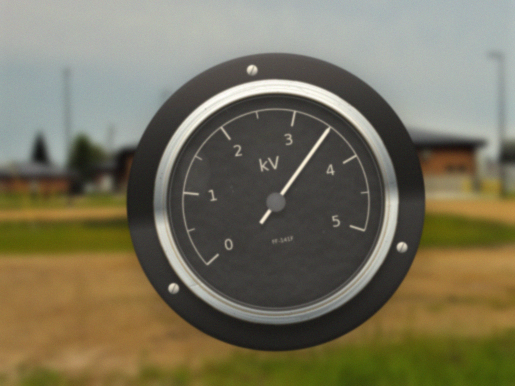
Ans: **3.5** kV
